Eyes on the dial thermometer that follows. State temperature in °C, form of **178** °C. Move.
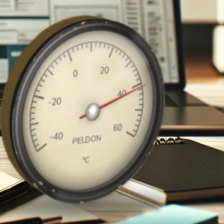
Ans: **40** °C
